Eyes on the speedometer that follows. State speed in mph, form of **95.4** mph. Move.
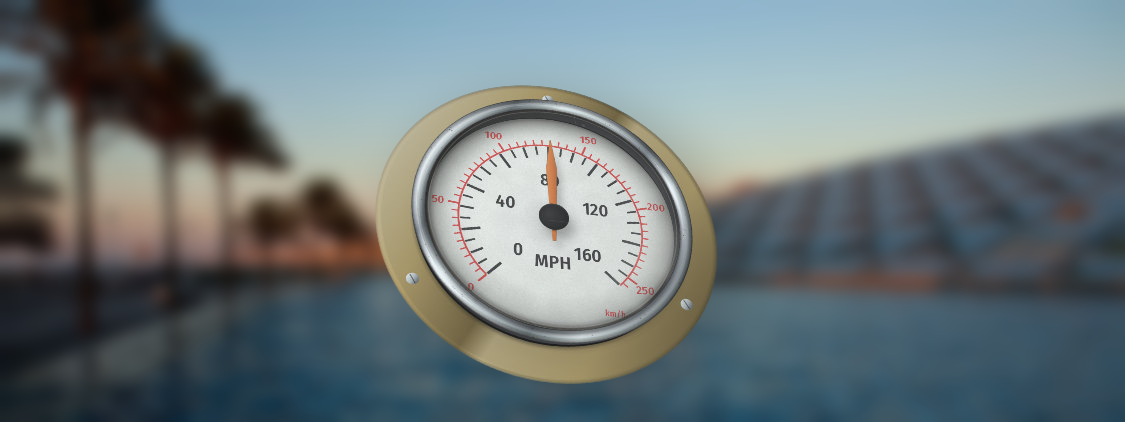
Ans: **80** mph
